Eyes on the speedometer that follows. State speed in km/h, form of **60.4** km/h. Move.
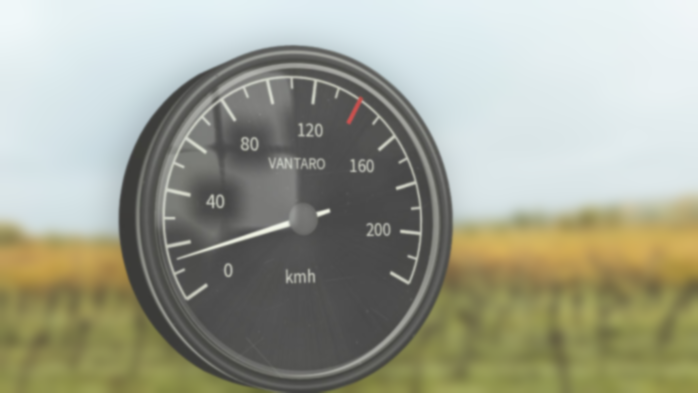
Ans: **15** km/h
